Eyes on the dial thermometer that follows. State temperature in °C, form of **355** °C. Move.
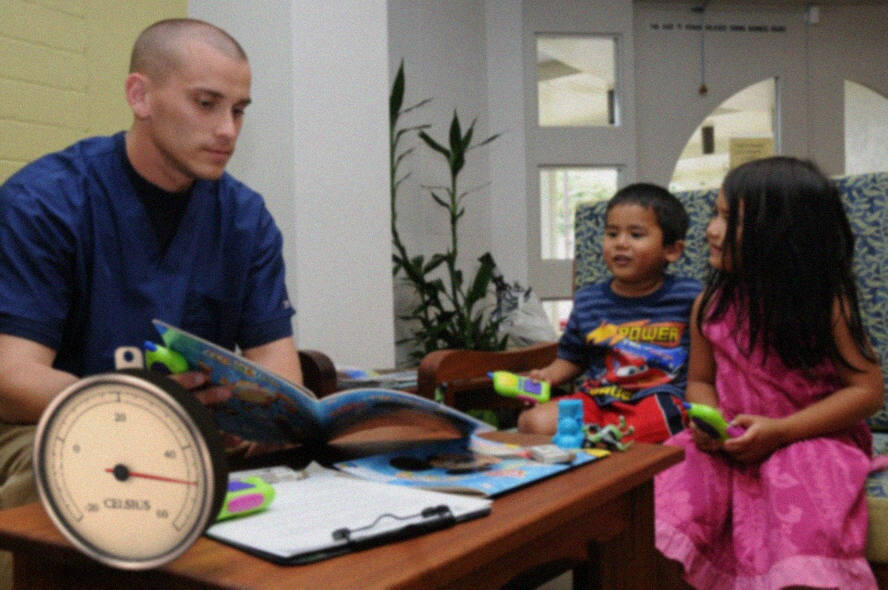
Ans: **48** °C
